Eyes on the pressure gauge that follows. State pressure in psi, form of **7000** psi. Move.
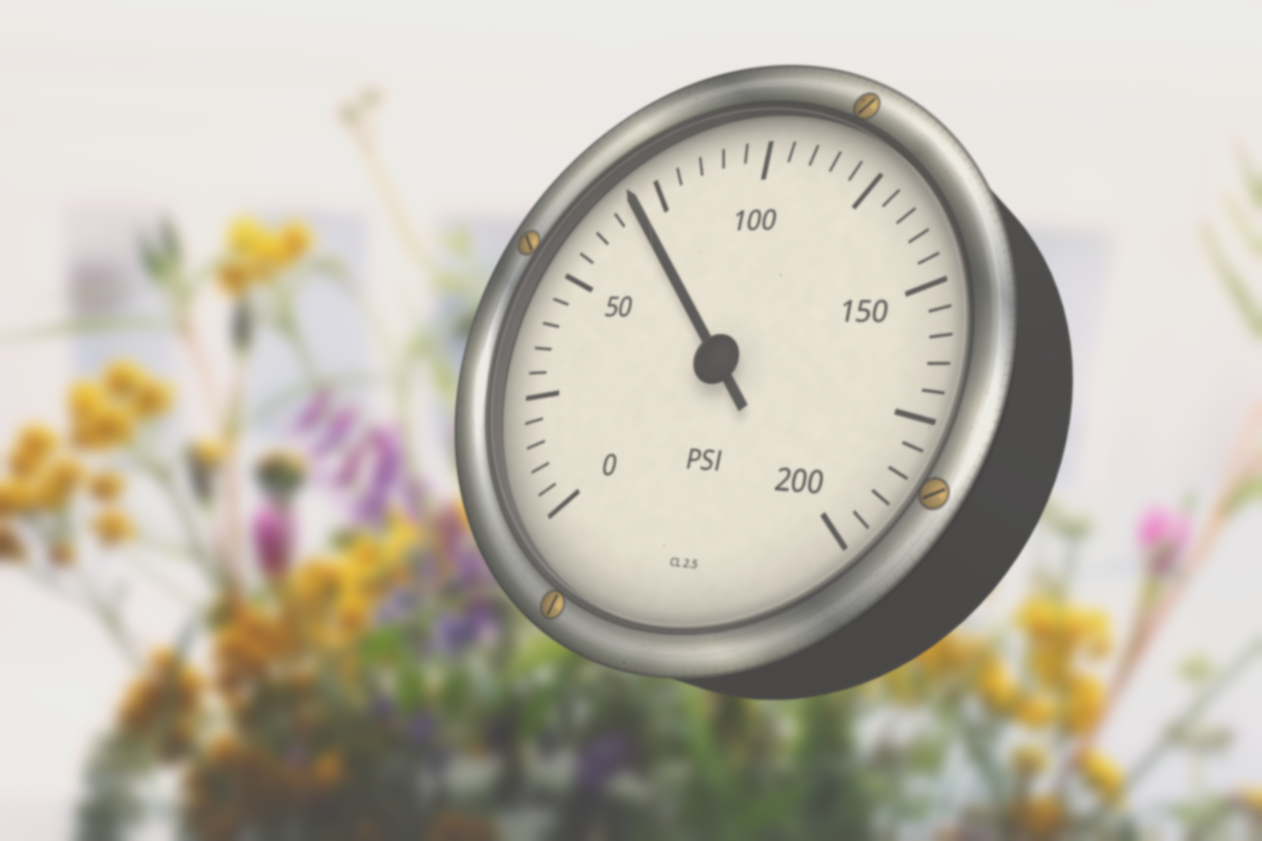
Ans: **70** psi
